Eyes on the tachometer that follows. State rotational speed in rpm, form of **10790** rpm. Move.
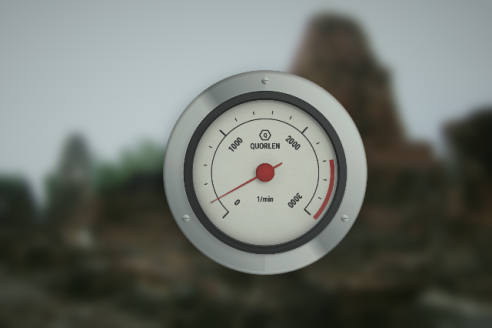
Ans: **200** rpm
